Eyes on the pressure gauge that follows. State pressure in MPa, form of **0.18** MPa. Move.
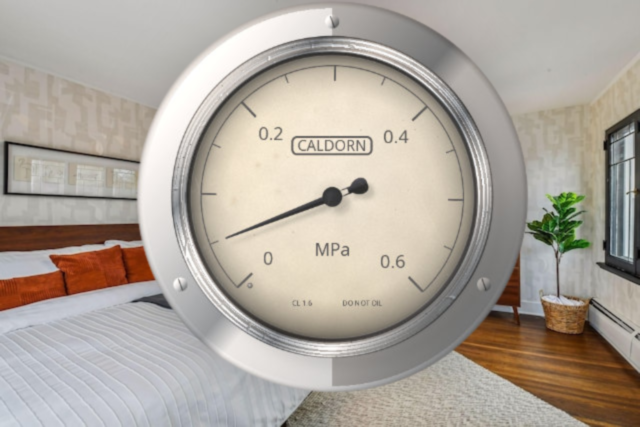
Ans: **0.05** MPa
